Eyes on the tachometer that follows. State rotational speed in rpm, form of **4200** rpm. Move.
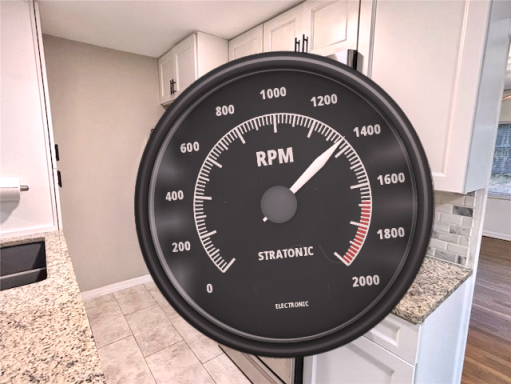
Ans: **1360** rpm
